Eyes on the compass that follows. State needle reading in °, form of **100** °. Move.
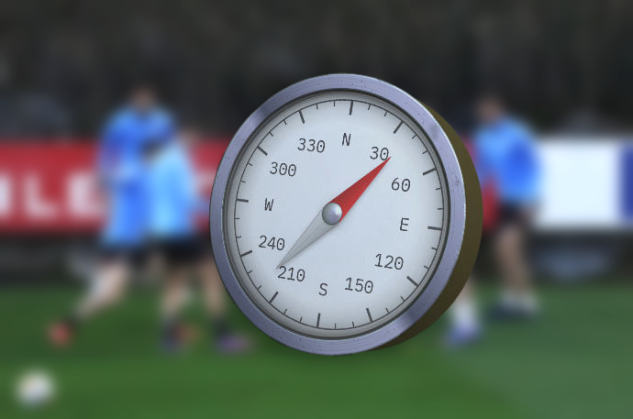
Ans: **40** °
